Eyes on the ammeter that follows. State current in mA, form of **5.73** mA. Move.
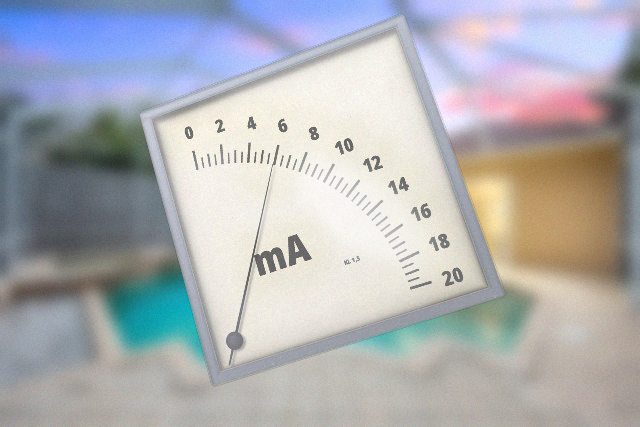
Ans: **6** mA
